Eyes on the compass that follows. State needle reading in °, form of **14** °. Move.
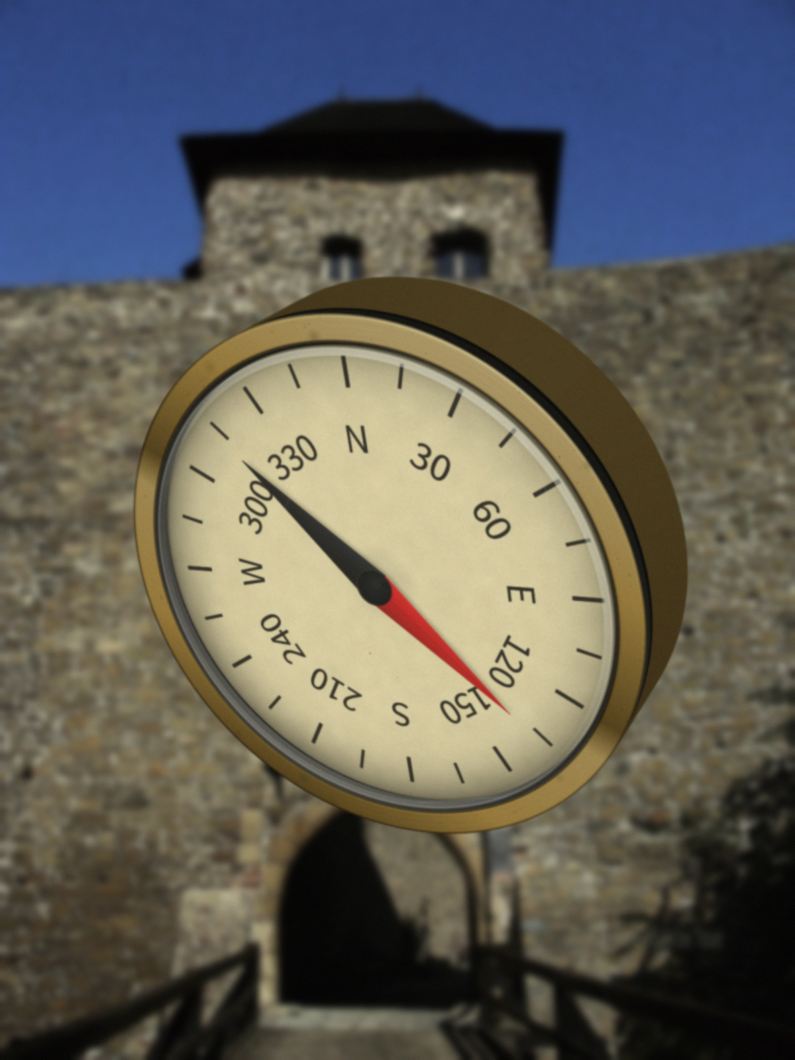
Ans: **135** °
